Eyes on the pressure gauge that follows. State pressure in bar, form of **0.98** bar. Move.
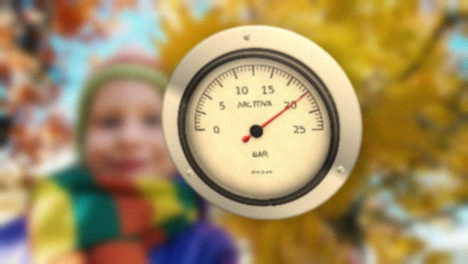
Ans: **20** bar
